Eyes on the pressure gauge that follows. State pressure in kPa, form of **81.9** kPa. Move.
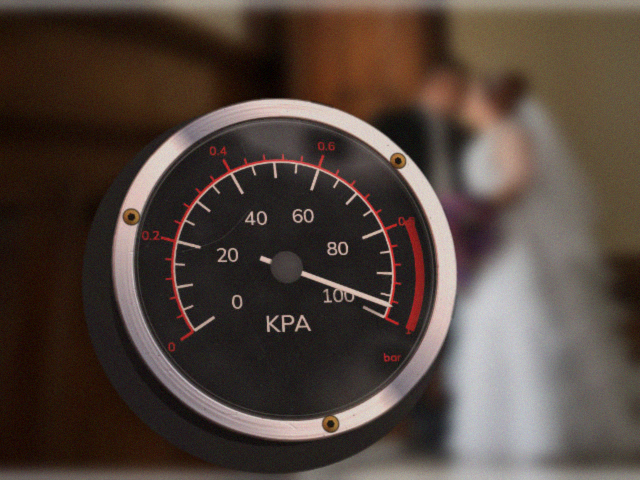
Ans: **97.5** kPa
